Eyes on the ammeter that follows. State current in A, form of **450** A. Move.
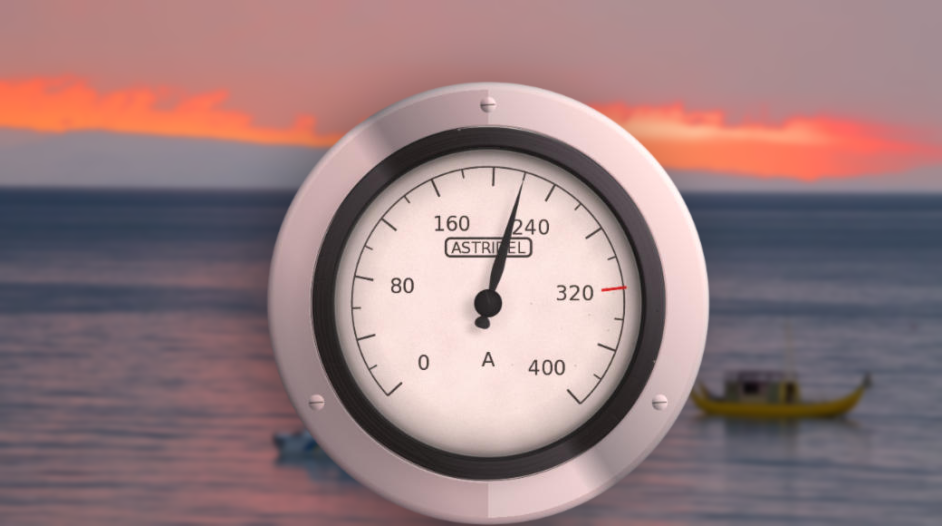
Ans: **220** A
